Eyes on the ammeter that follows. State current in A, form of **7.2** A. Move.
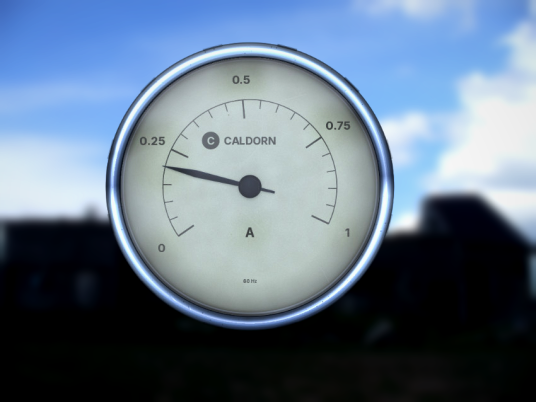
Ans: **0.2** A
